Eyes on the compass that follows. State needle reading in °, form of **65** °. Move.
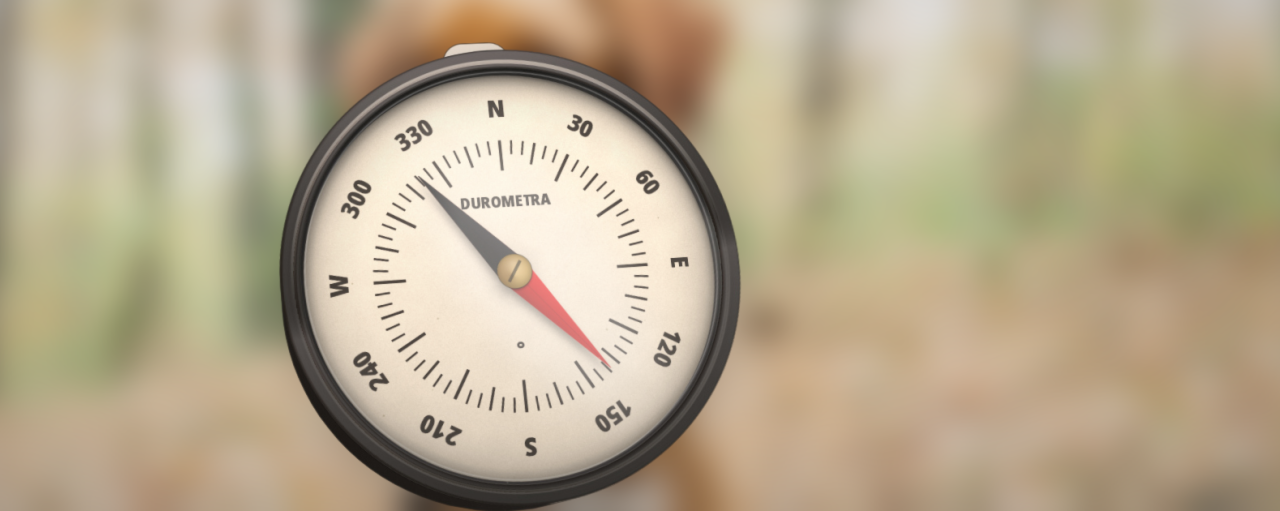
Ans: **140** °
